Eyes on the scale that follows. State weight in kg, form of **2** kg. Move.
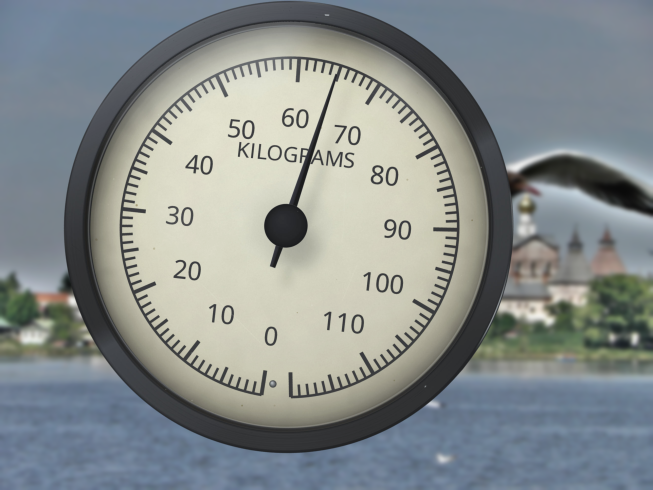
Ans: **65** kg
